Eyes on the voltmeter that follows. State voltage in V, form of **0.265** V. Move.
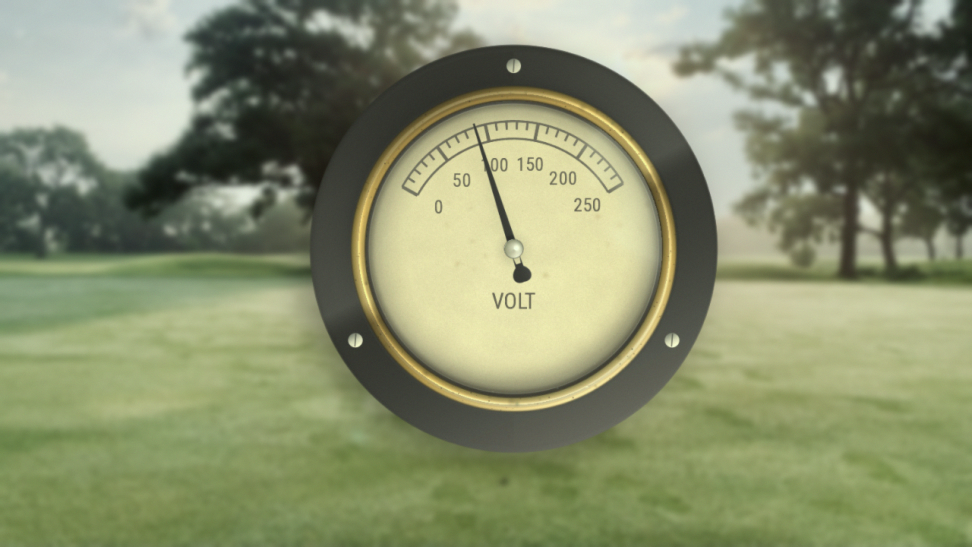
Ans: **90** V
